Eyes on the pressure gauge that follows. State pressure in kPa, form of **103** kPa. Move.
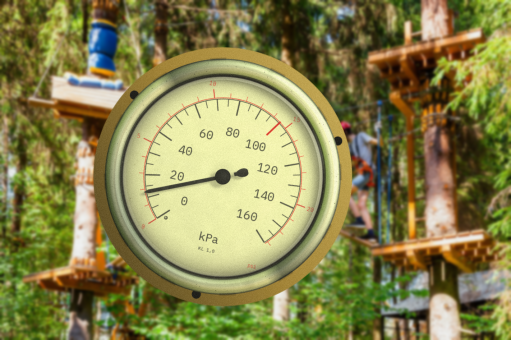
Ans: **12.5** kPa
